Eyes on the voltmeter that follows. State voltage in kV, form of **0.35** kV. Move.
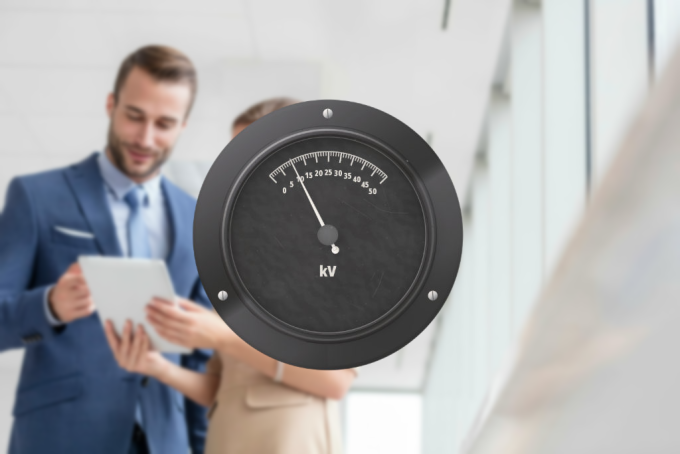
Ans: **10** kV
